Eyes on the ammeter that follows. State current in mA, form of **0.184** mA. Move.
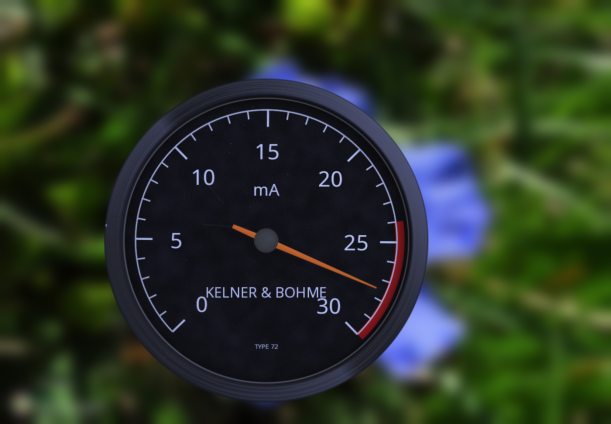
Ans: **27.5** mA
